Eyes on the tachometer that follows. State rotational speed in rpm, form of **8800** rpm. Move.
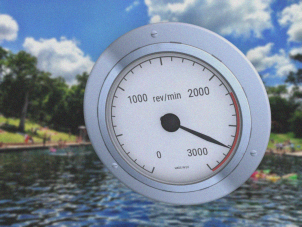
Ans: **2700** rpm
